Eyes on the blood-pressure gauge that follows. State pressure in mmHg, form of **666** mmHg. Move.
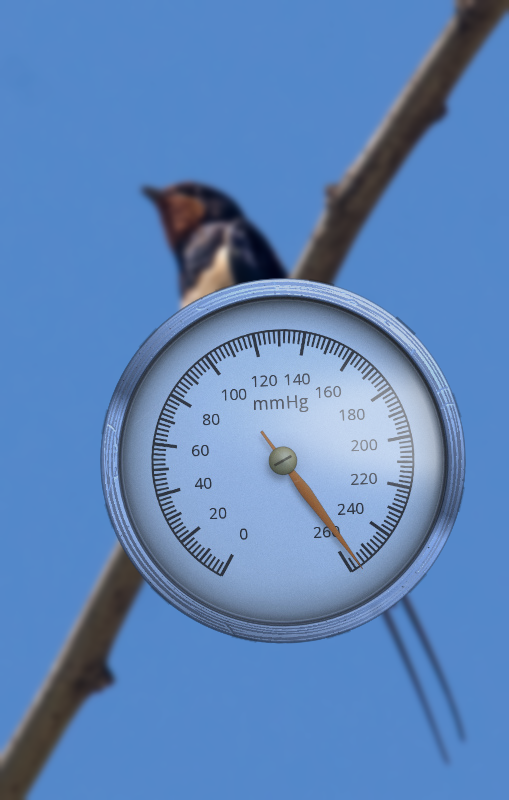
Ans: **256** mmHg
